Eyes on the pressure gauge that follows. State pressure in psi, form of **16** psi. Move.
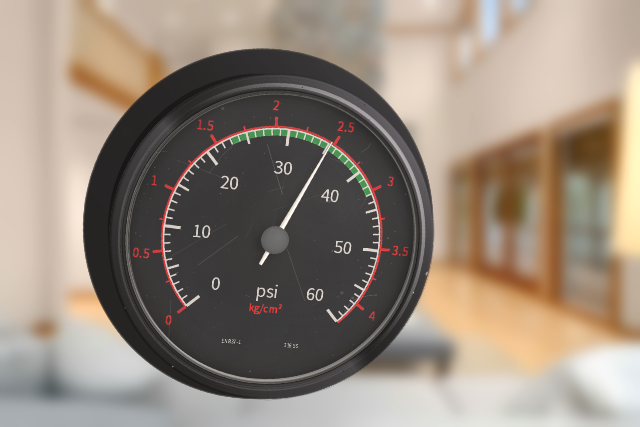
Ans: **35** psi
